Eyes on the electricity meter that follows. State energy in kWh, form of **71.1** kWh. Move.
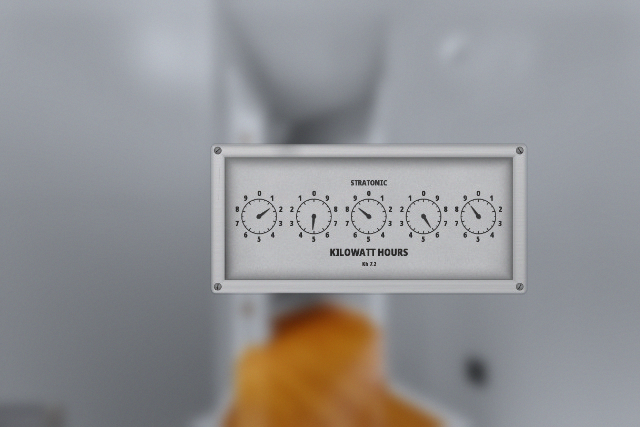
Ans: **14859** kWh
